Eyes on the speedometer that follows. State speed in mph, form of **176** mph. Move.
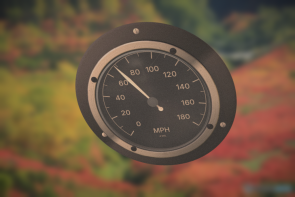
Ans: **70** mph
